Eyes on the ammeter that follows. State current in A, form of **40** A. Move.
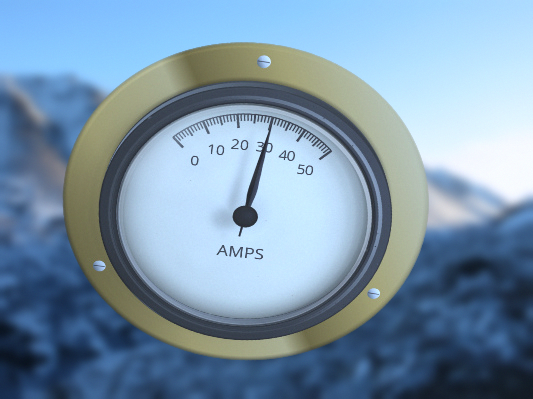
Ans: **30** A
